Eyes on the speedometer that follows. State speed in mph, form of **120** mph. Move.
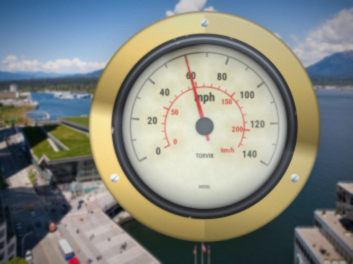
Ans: **60** mph
